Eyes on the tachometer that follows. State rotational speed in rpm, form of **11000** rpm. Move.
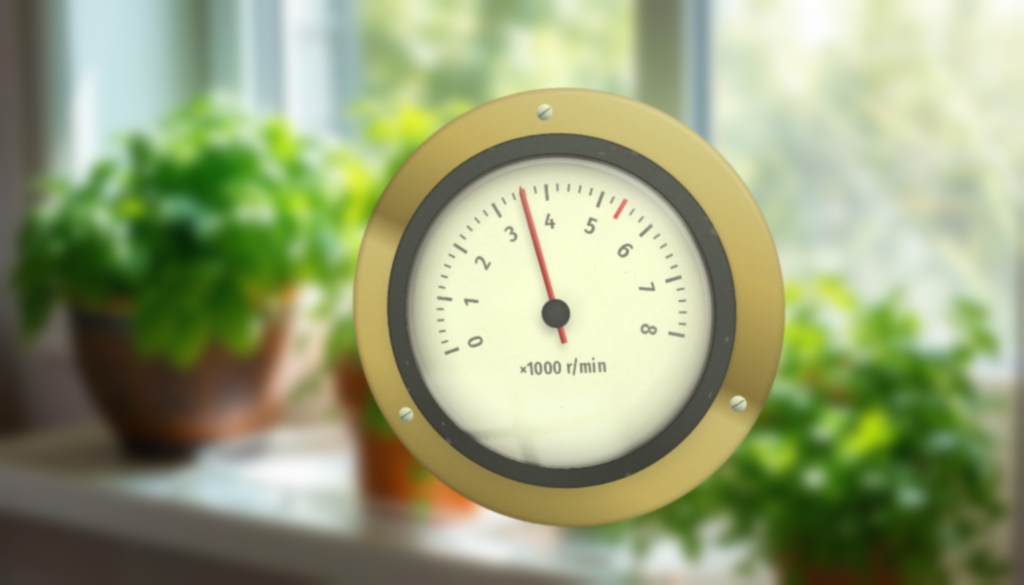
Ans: **3600** rpm
